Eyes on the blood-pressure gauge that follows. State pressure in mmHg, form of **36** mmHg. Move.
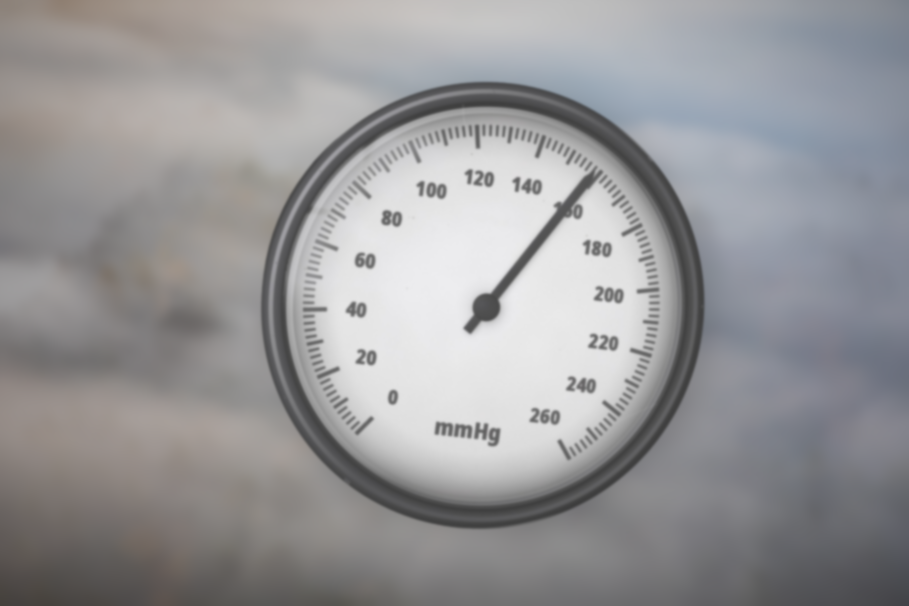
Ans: **158** mmHg
